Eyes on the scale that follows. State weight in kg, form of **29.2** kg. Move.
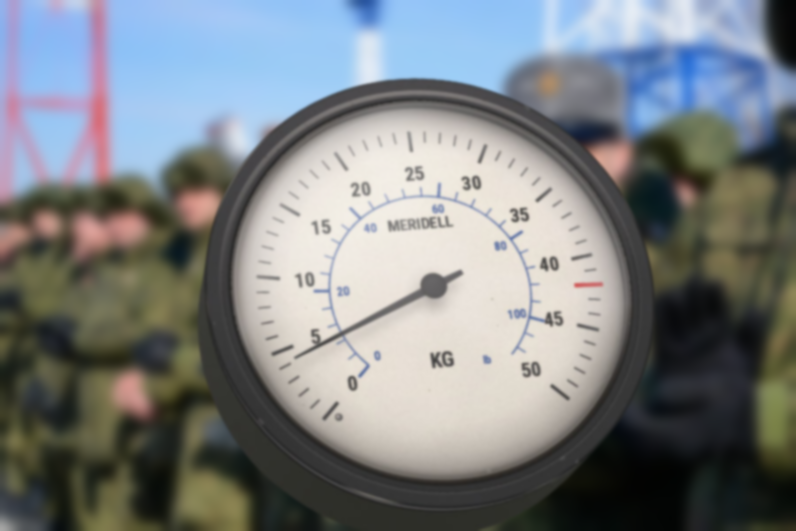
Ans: **4** kg
